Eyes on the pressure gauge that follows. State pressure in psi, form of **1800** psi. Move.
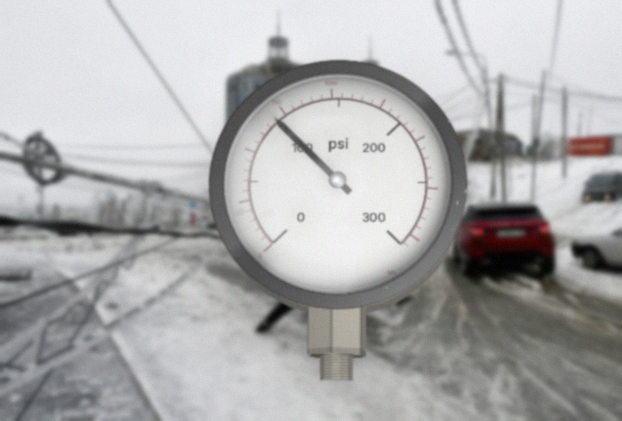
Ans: **100** psi
